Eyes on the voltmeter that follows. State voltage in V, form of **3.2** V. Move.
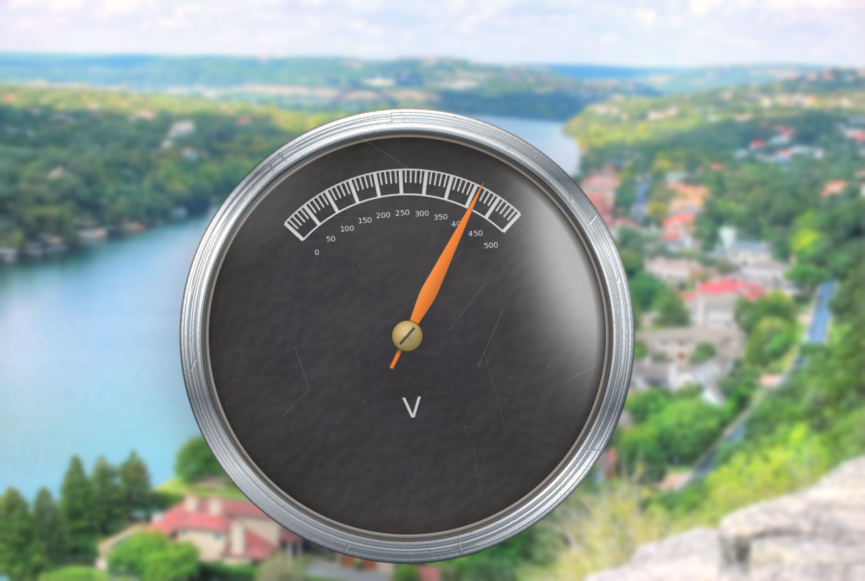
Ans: **410** V
